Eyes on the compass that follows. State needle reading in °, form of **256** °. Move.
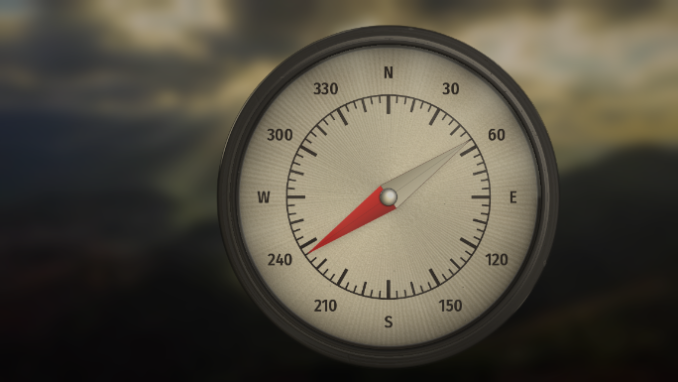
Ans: **235** °
